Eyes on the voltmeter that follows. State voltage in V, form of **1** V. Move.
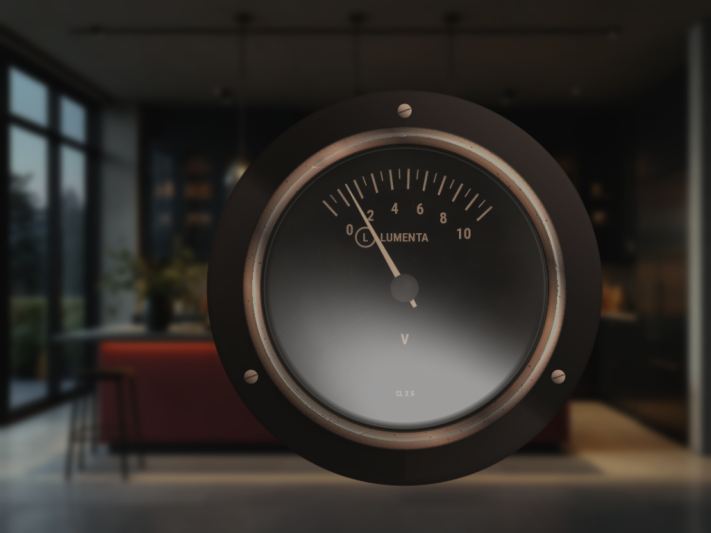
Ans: **1.5** V
